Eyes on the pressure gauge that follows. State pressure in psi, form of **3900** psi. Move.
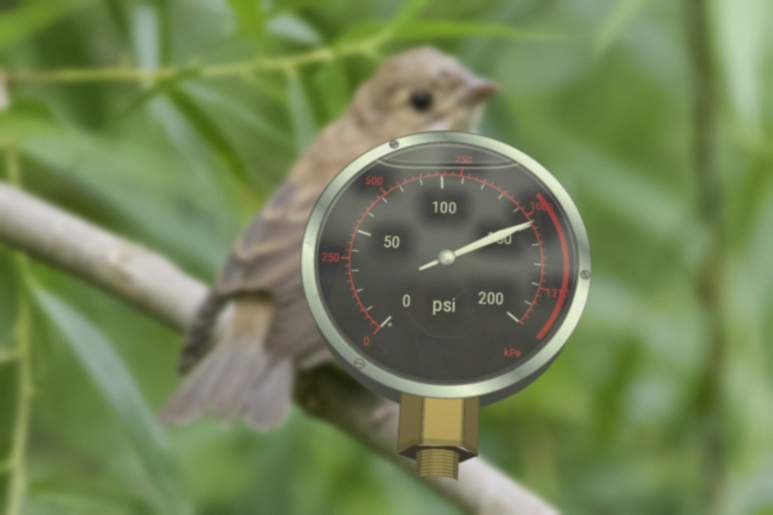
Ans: **150** psi
